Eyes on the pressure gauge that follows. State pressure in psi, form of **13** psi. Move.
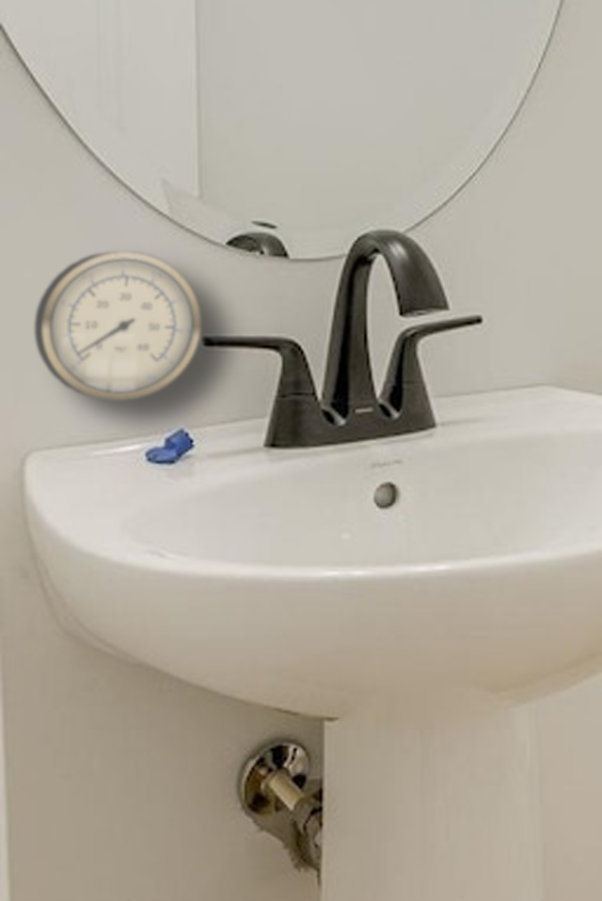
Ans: **2** psi
